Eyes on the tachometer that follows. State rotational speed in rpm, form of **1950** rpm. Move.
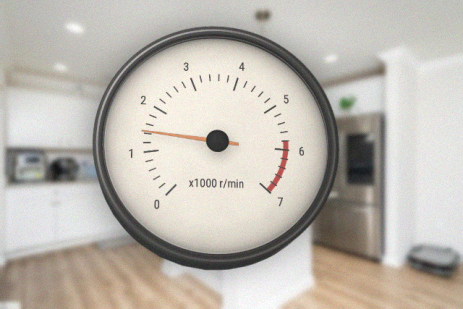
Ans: **1400** rpm
